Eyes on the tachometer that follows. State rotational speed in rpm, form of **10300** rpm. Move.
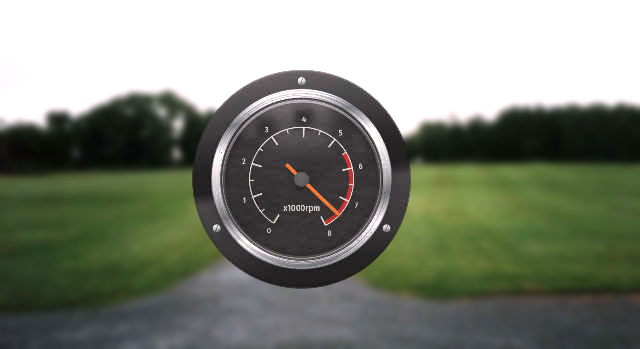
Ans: **7500** rpm
